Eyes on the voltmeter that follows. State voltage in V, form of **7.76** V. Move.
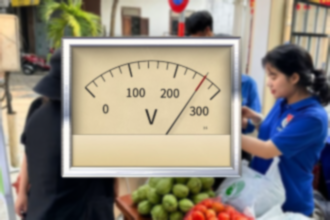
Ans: **260** V
